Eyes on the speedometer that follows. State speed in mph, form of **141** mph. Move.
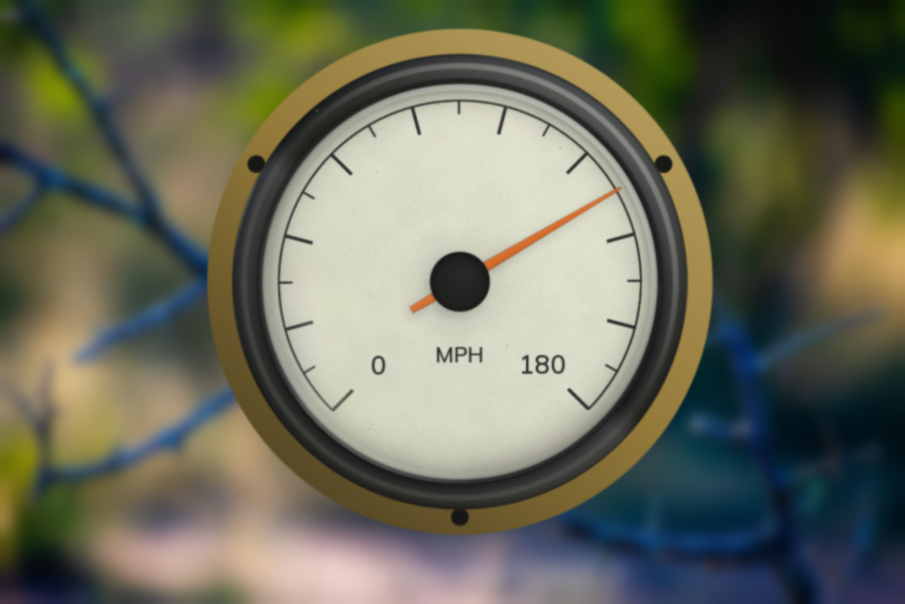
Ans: **130** mph
